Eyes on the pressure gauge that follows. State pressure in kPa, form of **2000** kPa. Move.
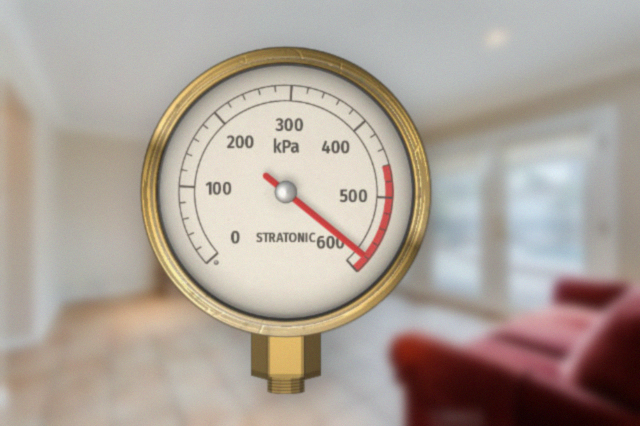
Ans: **580** kPa
